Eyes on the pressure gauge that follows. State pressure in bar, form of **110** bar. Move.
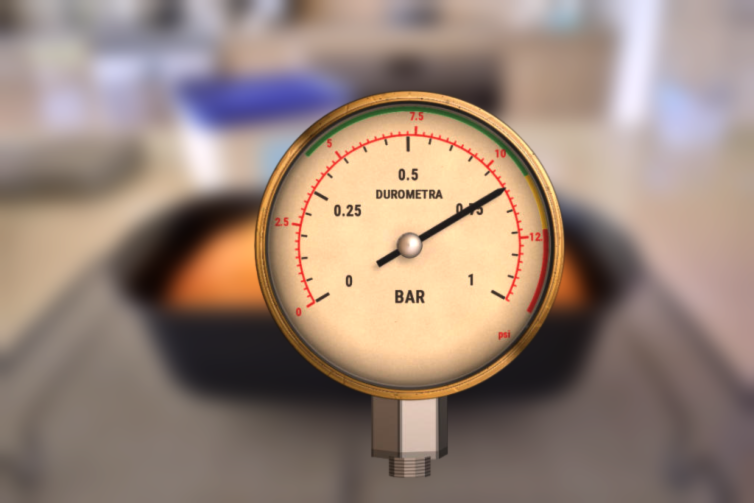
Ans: **0.75** bar
